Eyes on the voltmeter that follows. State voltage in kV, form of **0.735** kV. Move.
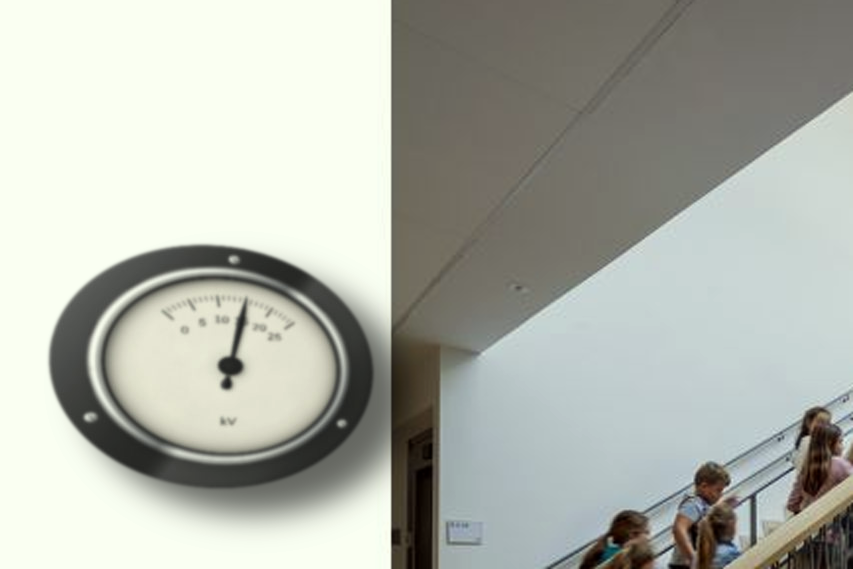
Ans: **15** kV
